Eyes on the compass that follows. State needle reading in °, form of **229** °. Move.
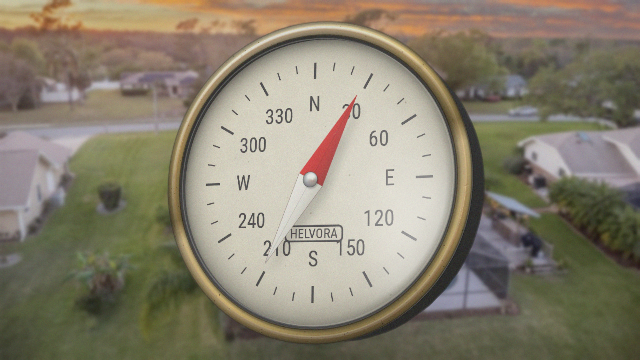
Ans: **30** °
